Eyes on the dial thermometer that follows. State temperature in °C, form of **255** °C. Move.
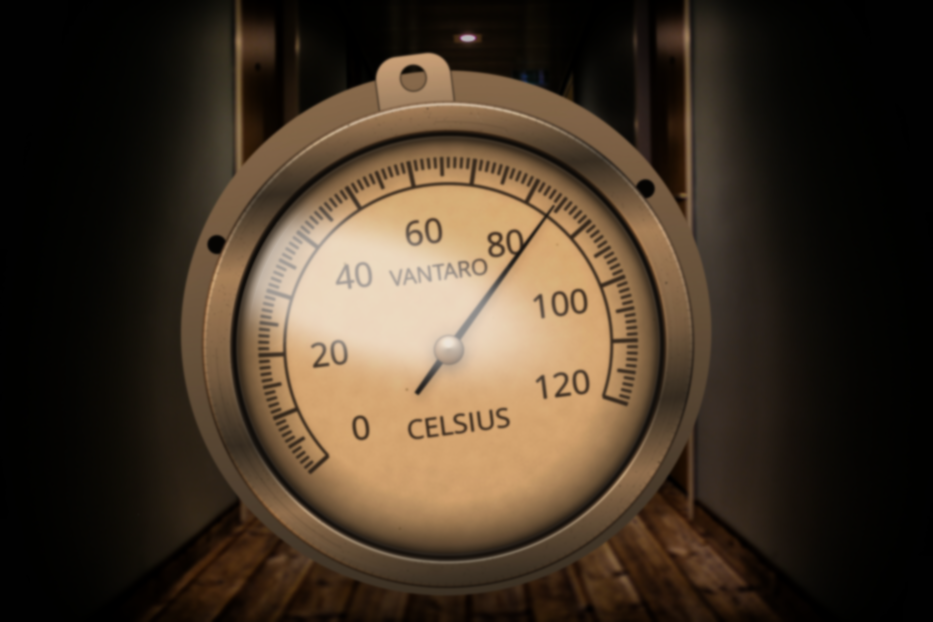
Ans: **84** °C
